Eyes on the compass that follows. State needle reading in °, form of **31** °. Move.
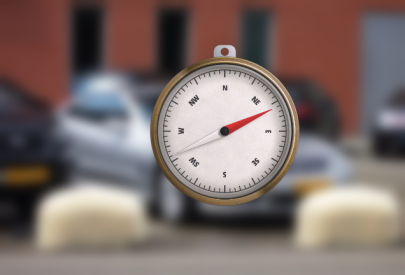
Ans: **65** °
